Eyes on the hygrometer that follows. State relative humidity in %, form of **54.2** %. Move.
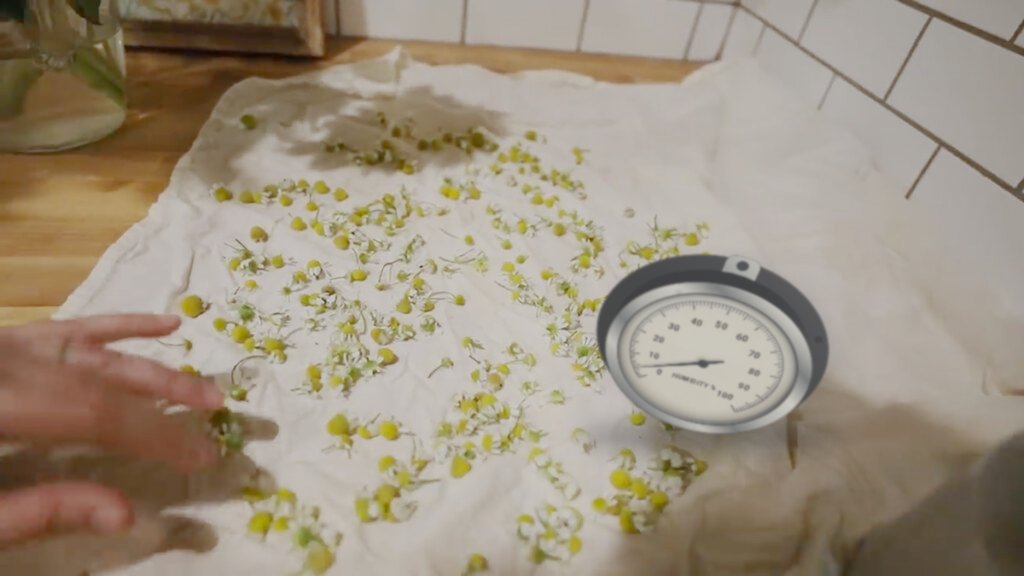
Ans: **5** %
